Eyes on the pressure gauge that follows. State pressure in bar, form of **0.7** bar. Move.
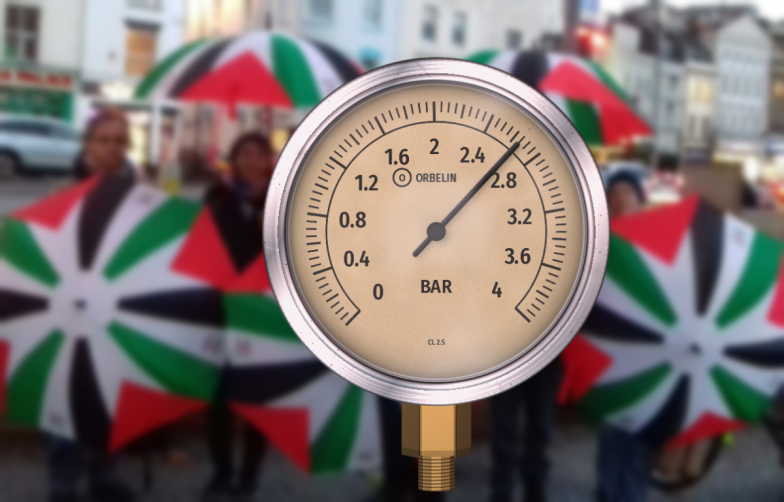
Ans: **2.65** bar
